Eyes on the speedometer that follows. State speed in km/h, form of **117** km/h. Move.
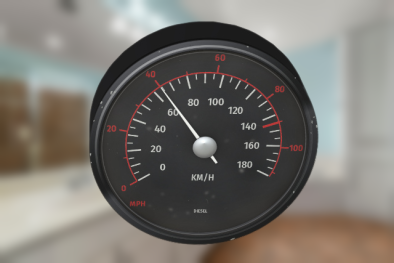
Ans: **65** km/h
